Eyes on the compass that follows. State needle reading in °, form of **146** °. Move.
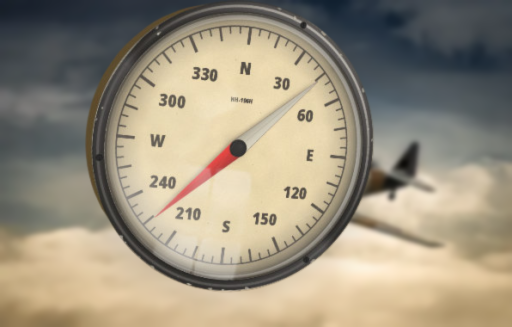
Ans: **225** °
